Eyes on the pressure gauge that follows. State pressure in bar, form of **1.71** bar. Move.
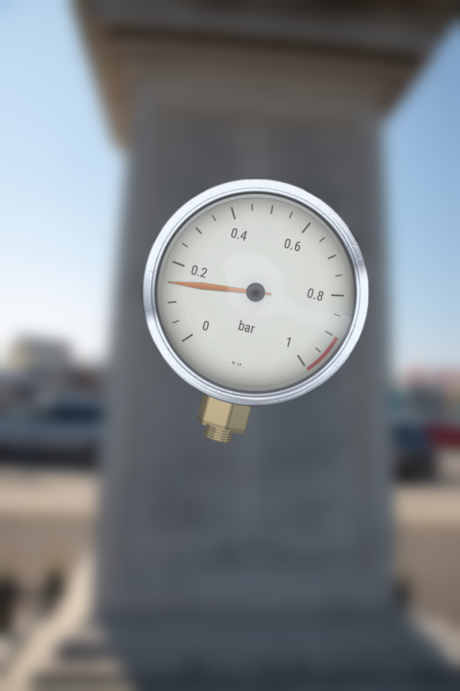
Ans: **0.15** bar
